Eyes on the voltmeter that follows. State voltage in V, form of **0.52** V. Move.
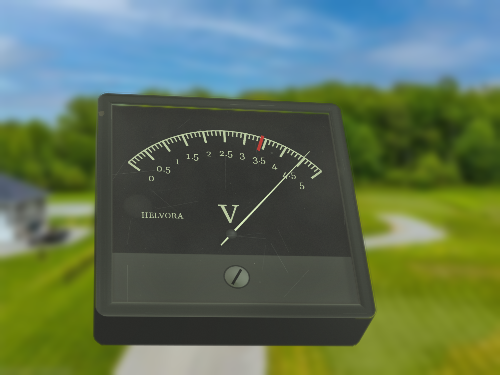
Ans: **4.5** V
